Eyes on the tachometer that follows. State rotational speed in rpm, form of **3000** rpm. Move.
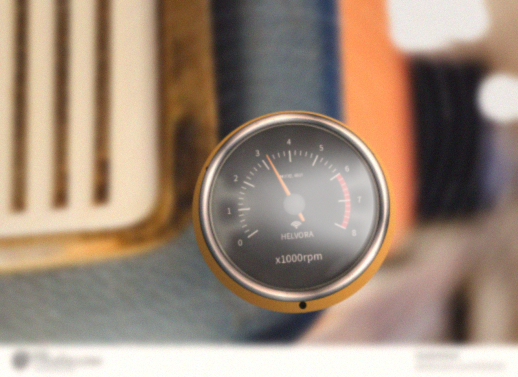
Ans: **3200** rpm
